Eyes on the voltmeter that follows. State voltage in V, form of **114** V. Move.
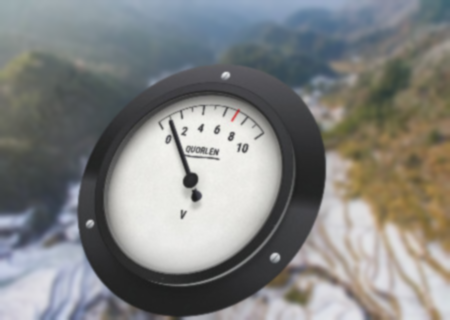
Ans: **1** V
